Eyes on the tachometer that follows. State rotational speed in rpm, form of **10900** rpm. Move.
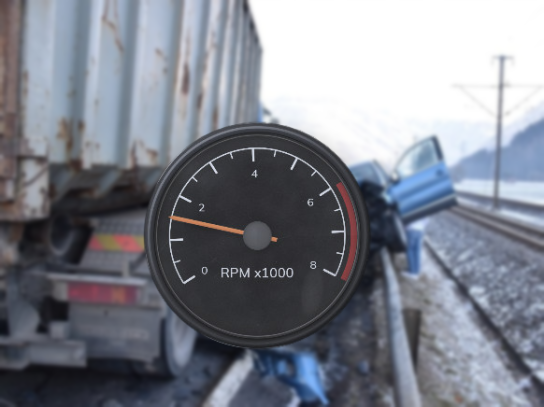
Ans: **1500** rpm
